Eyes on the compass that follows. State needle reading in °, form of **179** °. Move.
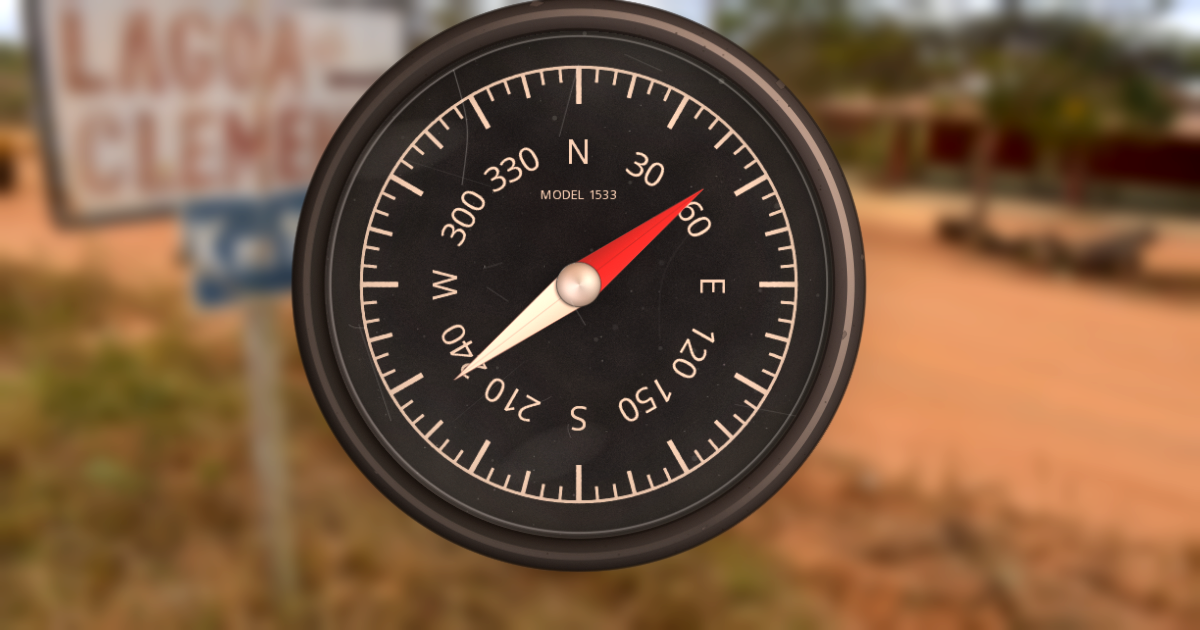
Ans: **52.5** °
